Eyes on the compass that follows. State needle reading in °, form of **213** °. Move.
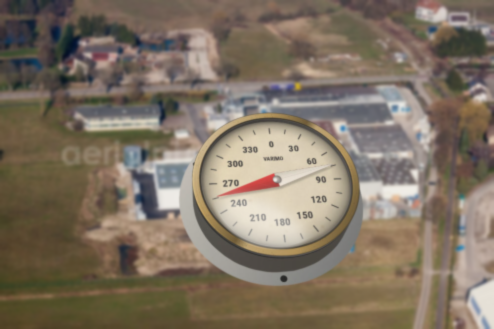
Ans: **255** °
